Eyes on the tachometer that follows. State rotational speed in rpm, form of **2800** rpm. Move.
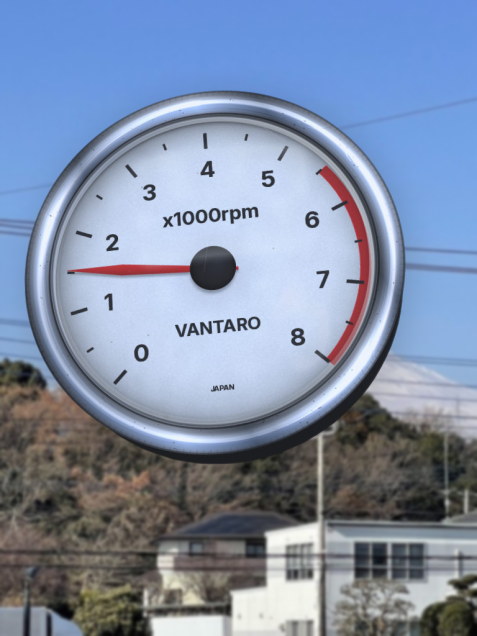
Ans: **1500** rpm
